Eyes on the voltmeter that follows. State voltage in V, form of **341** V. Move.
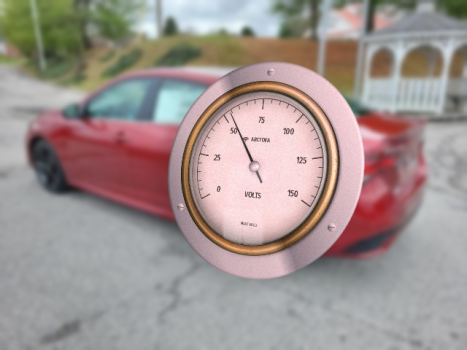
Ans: **55** V
